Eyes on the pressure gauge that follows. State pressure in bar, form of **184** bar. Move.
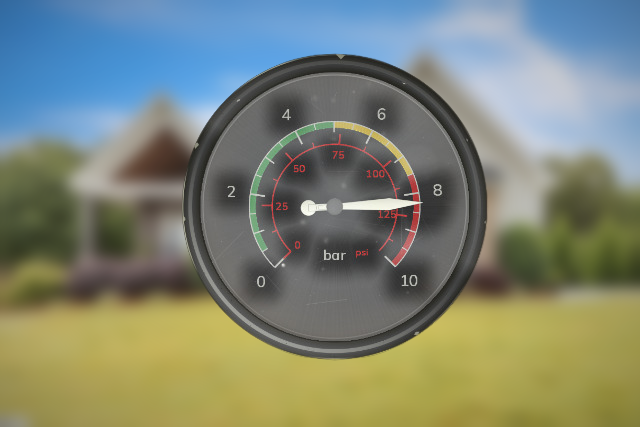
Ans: **8.25** bar
